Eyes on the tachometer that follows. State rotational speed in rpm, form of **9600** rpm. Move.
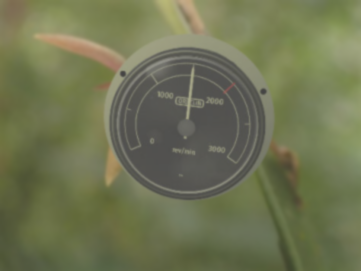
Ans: **1500** rpm
